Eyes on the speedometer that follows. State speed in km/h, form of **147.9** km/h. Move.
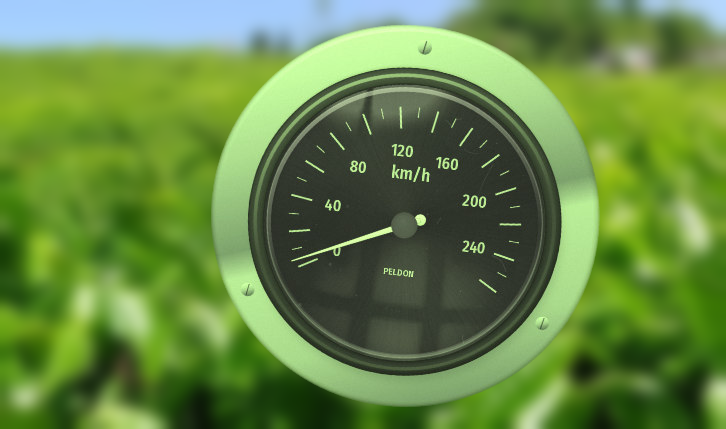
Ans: **5** km/h
